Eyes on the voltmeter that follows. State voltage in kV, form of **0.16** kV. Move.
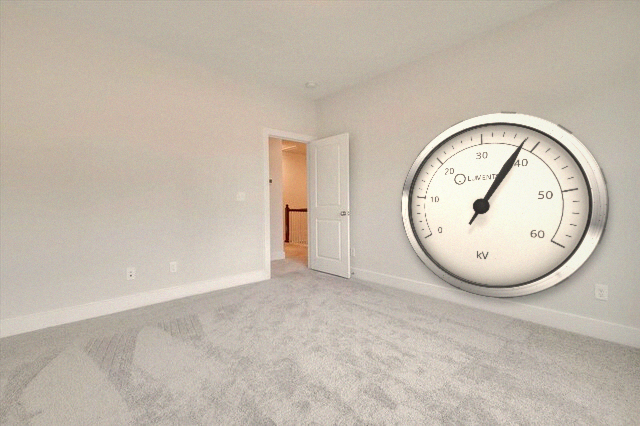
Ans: **38** kV
